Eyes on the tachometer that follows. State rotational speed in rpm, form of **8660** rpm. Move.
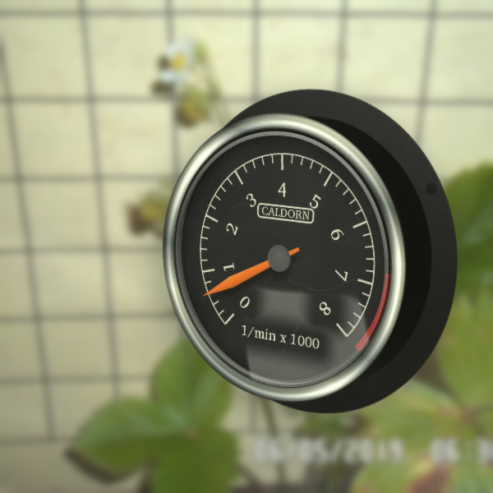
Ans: **600** rpm
